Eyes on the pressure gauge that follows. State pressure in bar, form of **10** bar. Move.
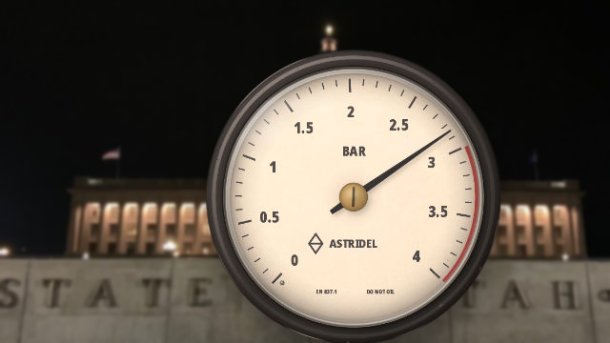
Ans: **2.85** bar
